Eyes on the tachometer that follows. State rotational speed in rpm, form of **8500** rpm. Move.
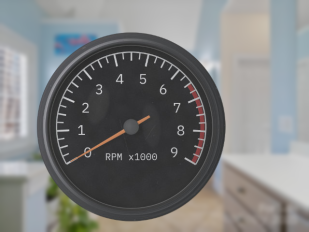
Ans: **0** rpm
